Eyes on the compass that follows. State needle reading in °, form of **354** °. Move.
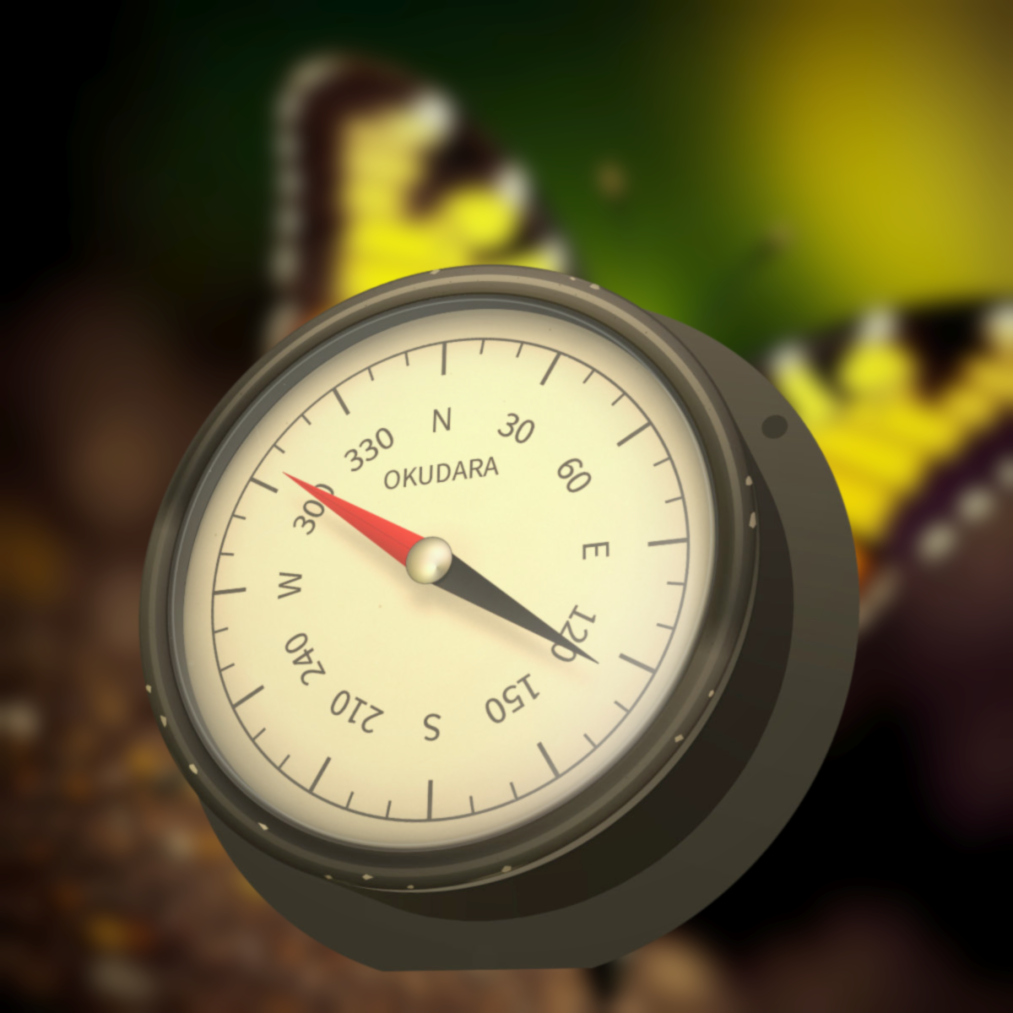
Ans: **305** °
